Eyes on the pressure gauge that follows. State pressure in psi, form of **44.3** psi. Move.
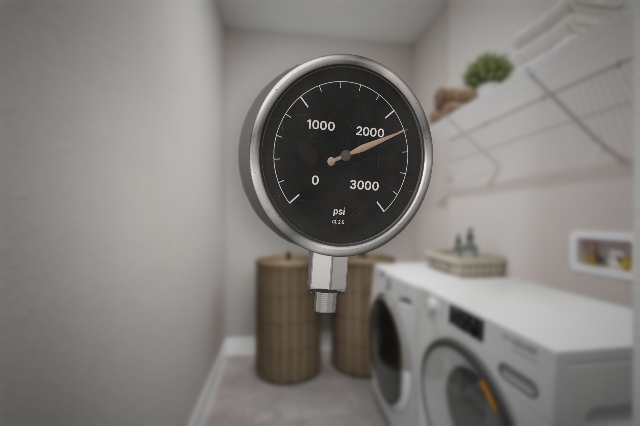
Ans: **2200** psi
